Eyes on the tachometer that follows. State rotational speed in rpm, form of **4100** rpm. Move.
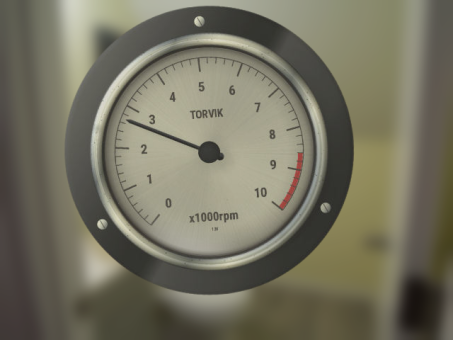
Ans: **2700** rpm
